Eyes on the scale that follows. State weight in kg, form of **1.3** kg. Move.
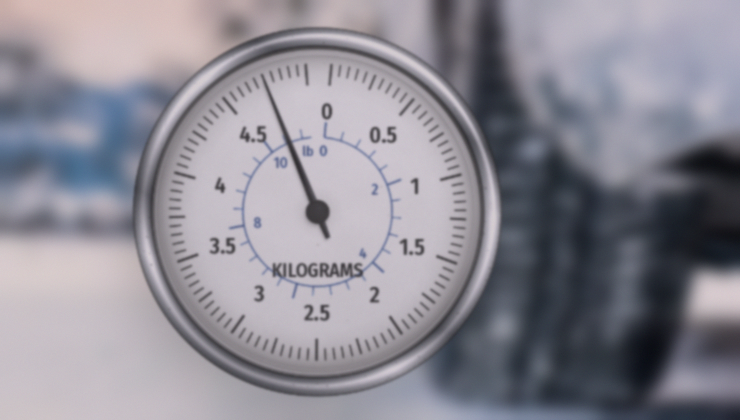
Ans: **4.75** kg
